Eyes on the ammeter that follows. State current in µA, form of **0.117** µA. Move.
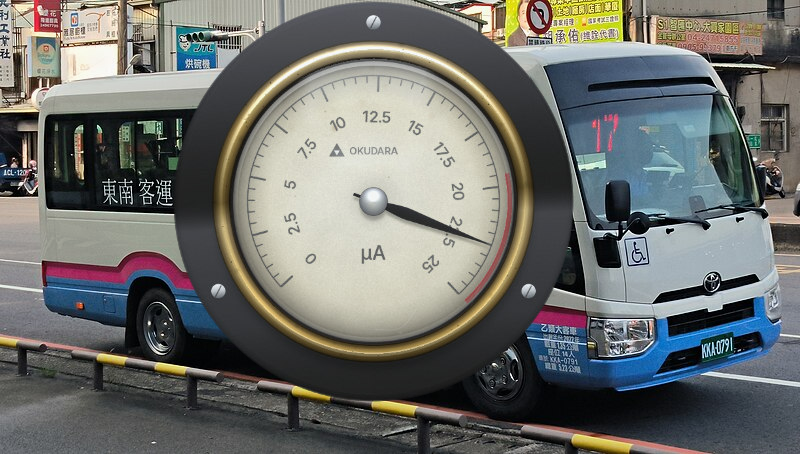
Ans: **22.5** µA
